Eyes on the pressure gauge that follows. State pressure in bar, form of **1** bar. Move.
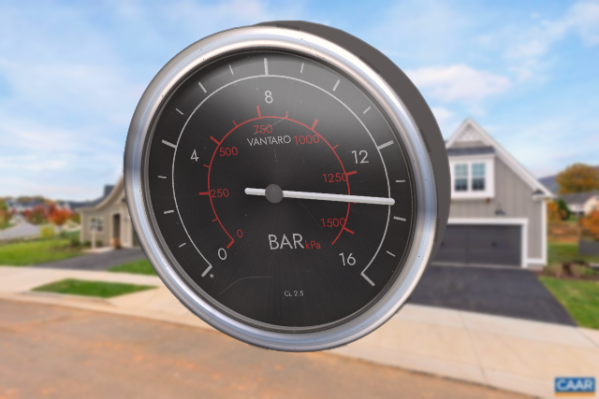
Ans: **13.5** bar
